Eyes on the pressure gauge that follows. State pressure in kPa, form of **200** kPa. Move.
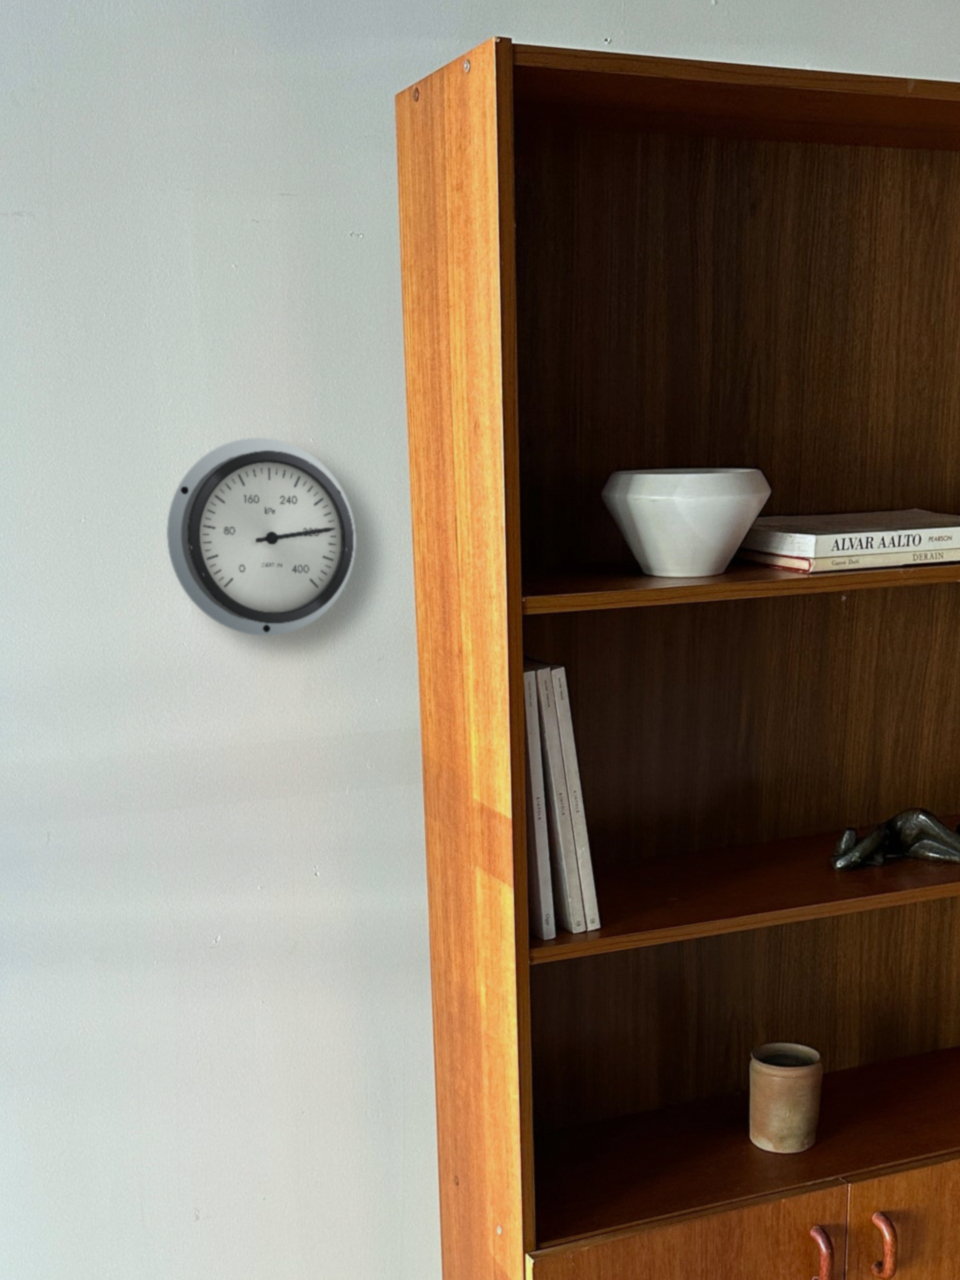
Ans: **320** kPa
